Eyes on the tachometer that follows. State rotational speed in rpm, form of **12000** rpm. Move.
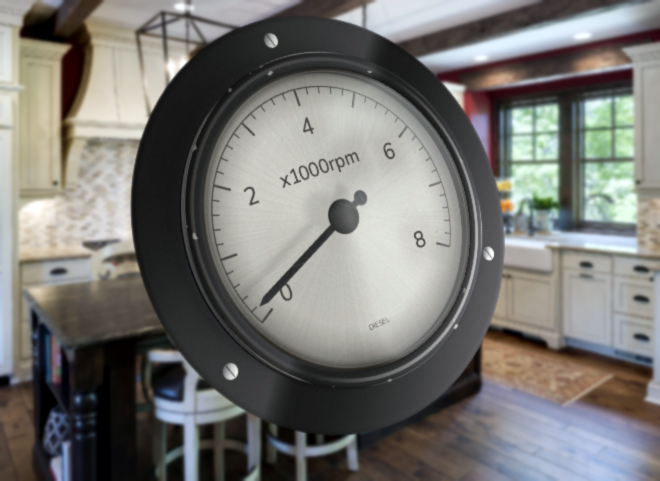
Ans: **200** rpm
